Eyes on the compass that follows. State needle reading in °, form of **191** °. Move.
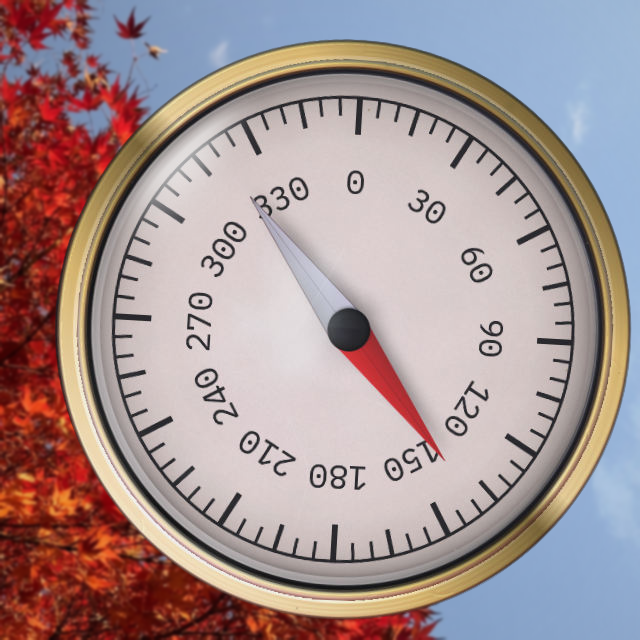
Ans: **140** °
